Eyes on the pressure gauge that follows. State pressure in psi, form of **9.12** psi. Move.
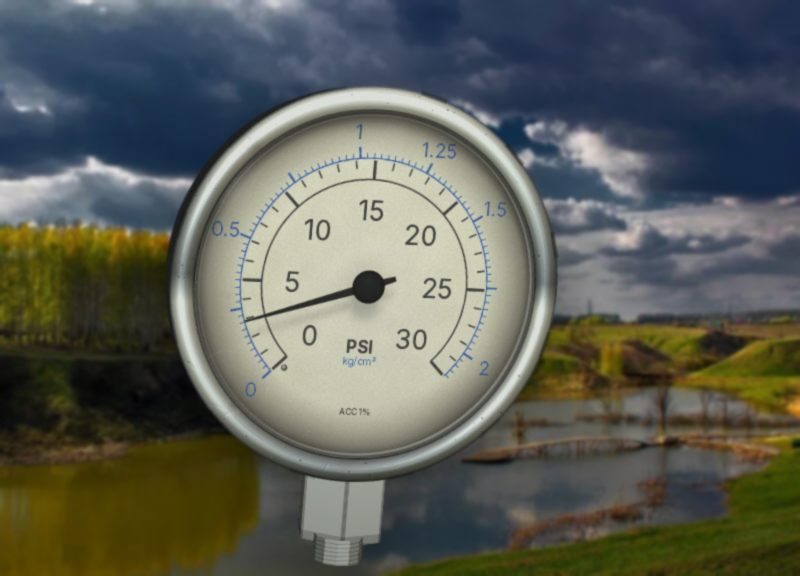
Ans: **3** psi
